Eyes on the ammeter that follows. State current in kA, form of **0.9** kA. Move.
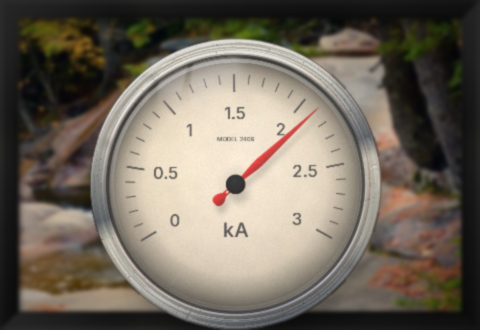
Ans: **2.1** kA
